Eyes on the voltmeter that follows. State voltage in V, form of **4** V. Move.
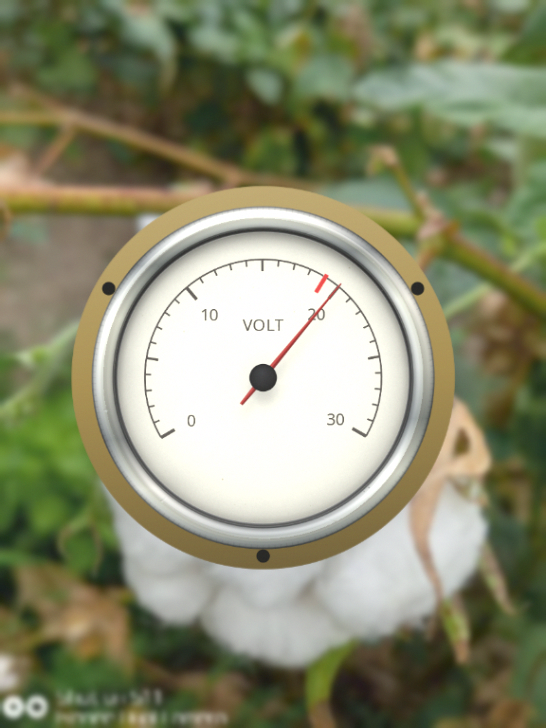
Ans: **20** V
